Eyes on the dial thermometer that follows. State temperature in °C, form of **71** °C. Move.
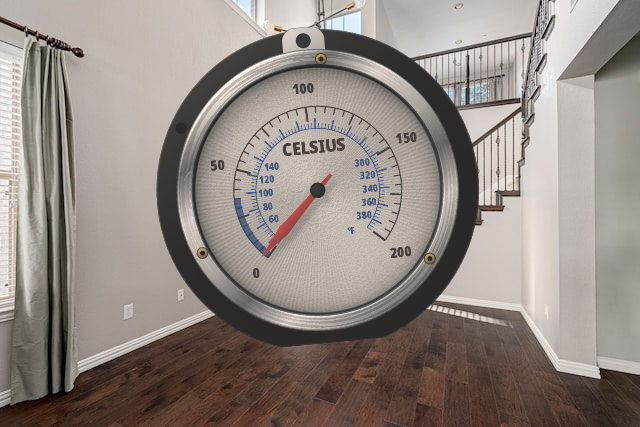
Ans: **2.5** °C
